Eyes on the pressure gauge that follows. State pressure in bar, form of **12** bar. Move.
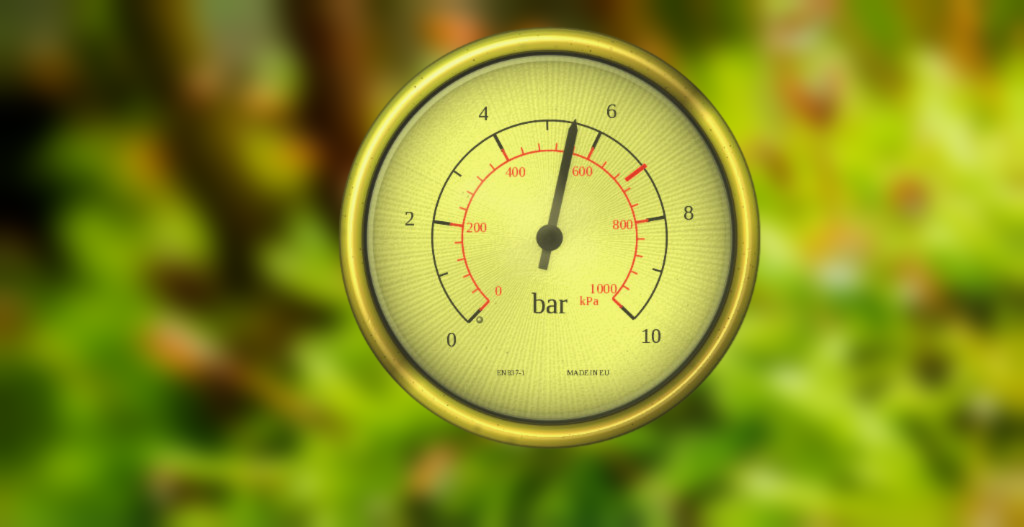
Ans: **5.5** bar
